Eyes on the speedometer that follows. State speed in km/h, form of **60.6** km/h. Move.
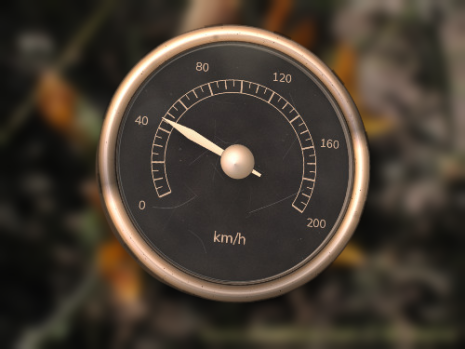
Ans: **45** km/h
